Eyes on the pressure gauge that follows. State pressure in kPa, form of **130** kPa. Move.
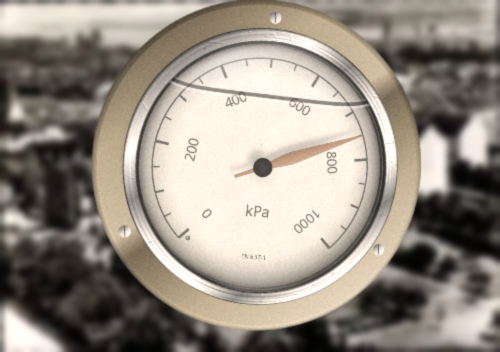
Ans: **750** kPa
